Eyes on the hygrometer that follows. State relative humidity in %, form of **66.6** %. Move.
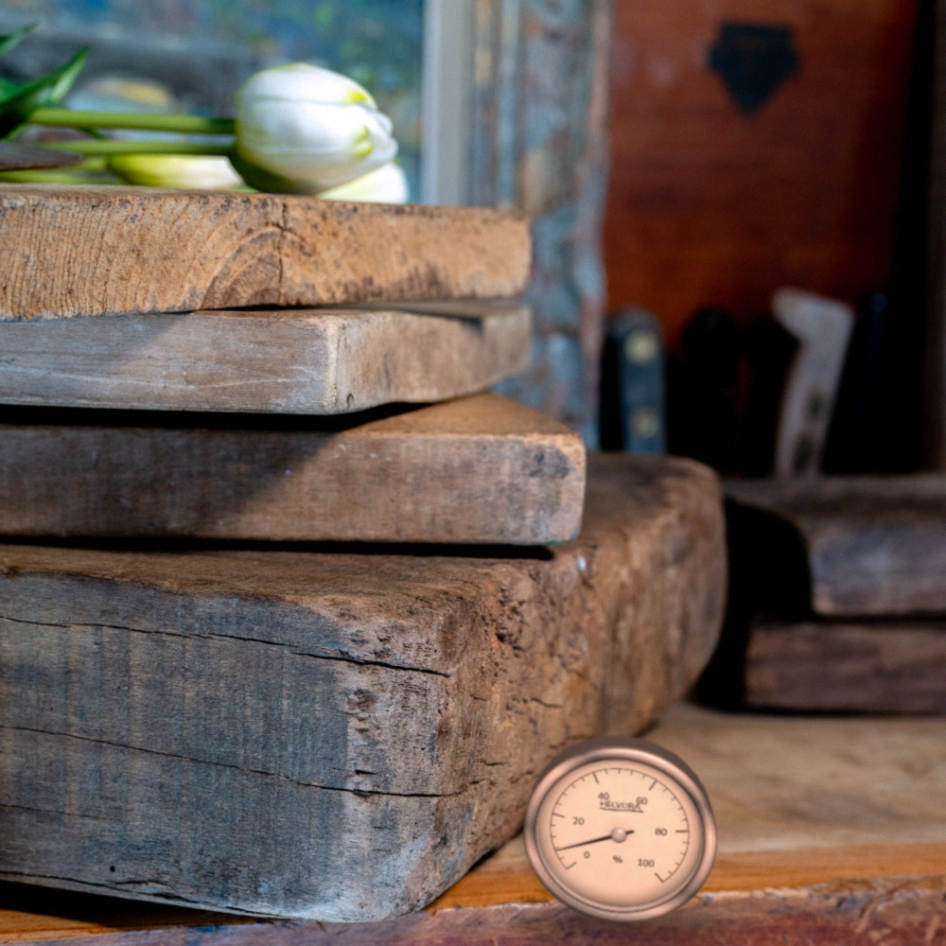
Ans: **8** %
